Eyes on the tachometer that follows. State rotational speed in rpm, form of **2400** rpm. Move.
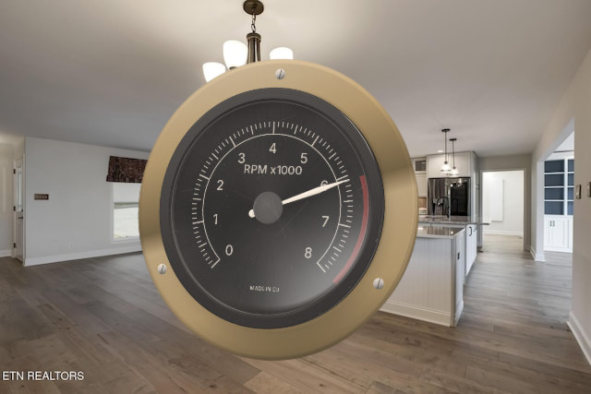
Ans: **6100** rpm
